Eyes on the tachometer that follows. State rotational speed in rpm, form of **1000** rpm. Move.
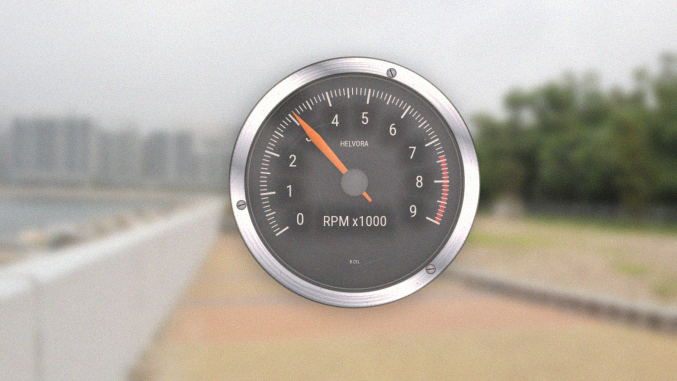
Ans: **3100** rpm
